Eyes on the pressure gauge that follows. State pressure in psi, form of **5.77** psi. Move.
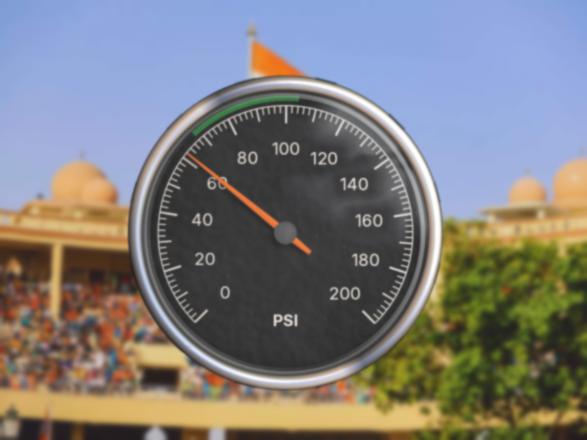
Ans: **62** psi
